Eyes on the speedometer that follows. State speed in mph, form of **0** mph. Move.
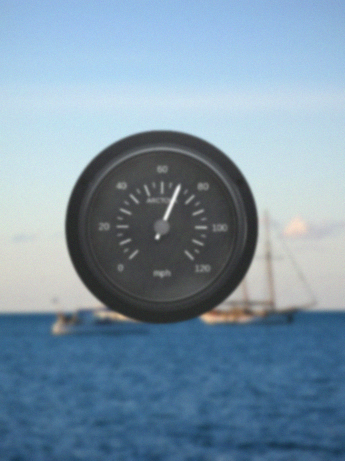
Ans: **70** mph
